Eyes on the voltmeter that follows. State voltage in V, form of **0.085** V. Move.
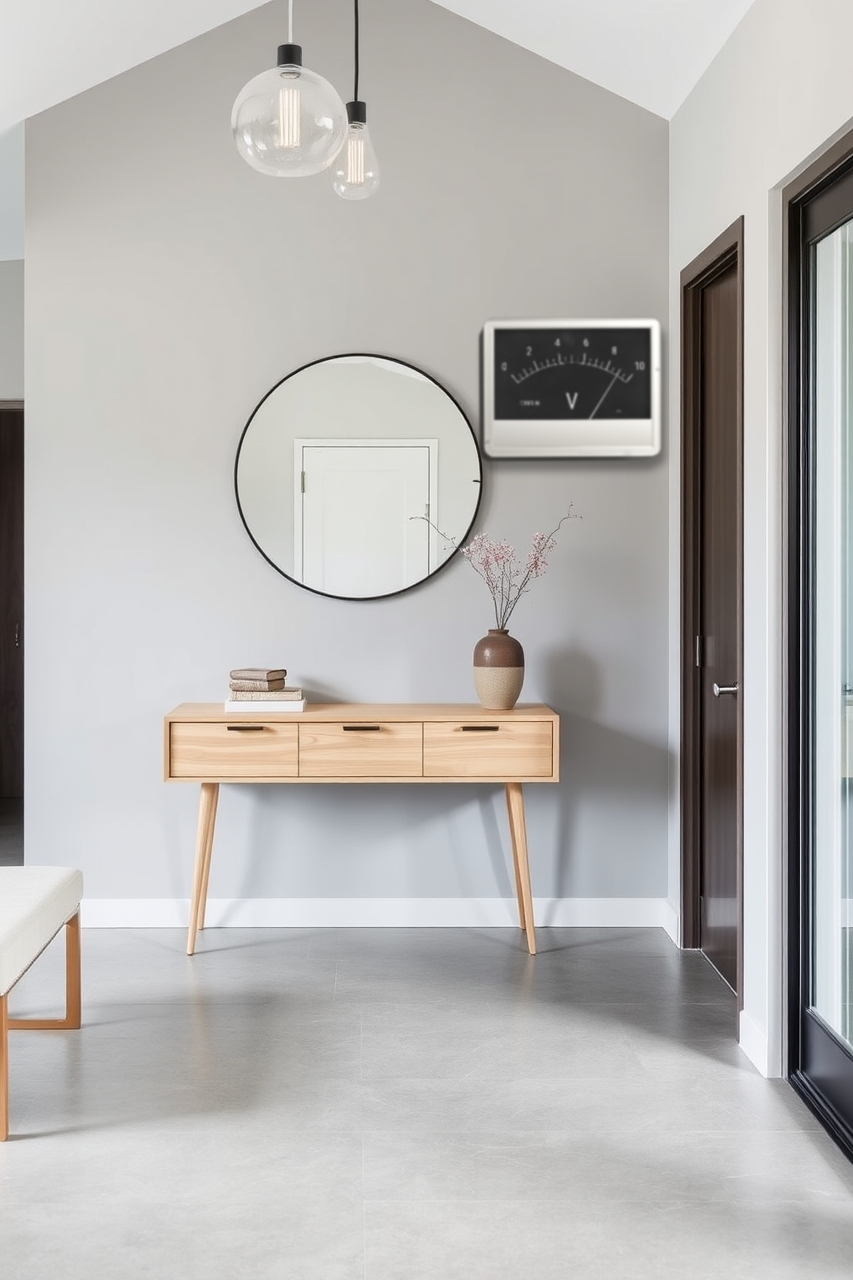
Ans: **9** V
